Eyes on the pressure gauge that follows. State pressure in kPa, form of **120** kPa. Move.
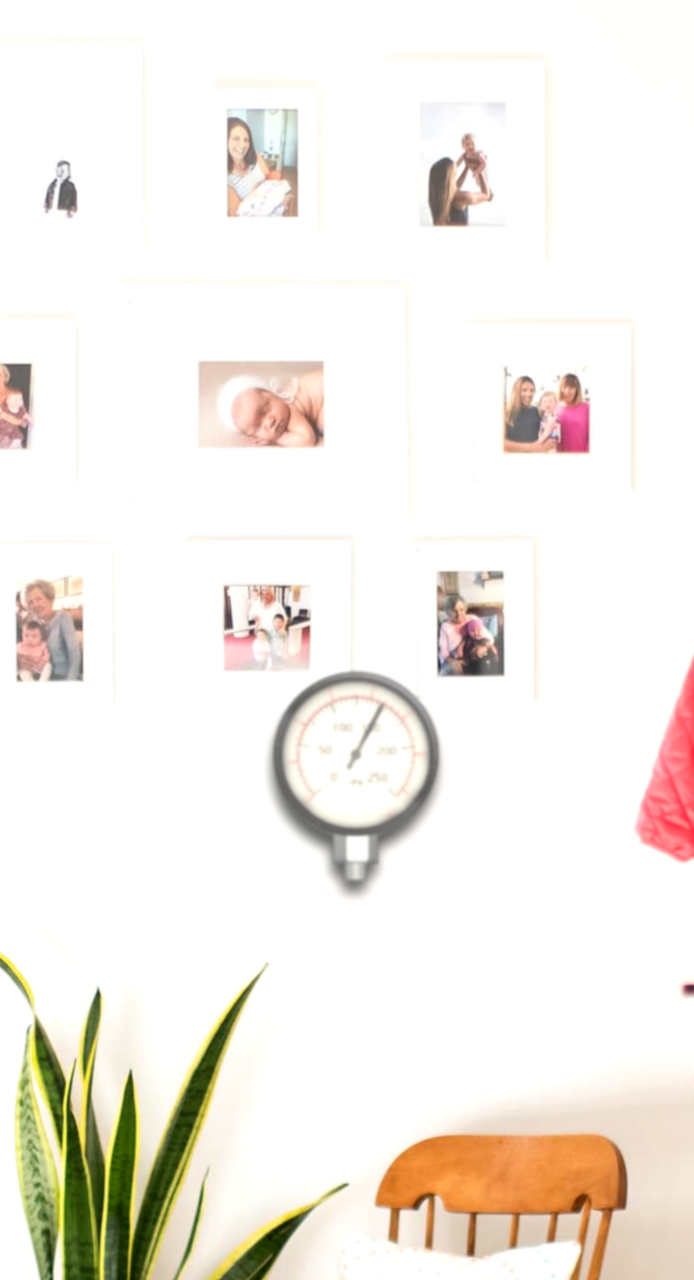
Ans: **150** kPa
